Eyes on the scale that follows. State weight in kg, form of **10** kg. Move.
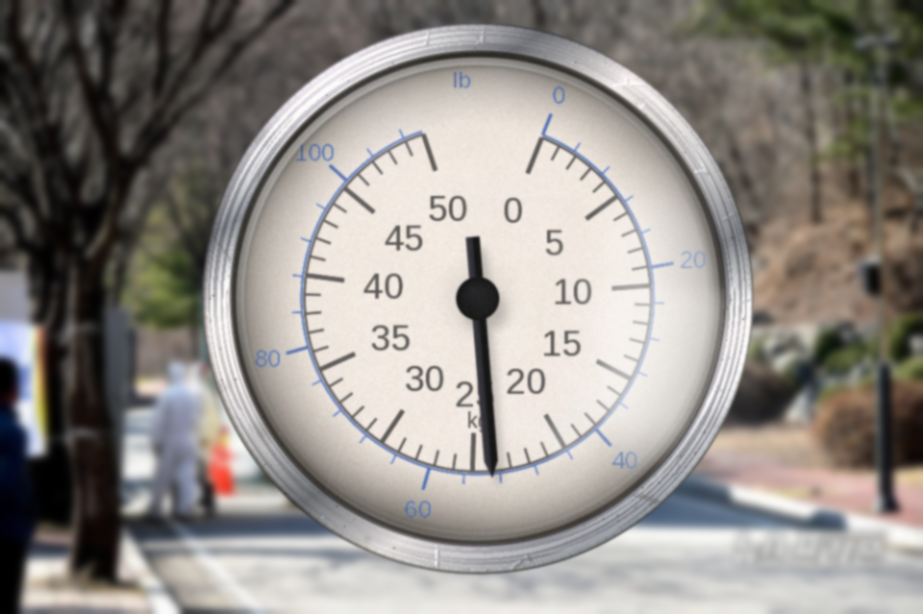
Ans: **24** kg
